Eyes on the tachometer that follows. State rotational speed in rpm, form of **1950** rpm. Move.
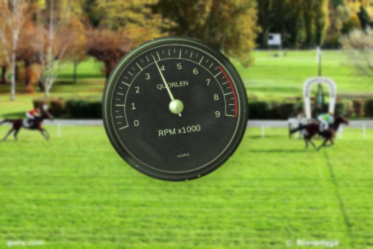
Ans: **3750** rpm
